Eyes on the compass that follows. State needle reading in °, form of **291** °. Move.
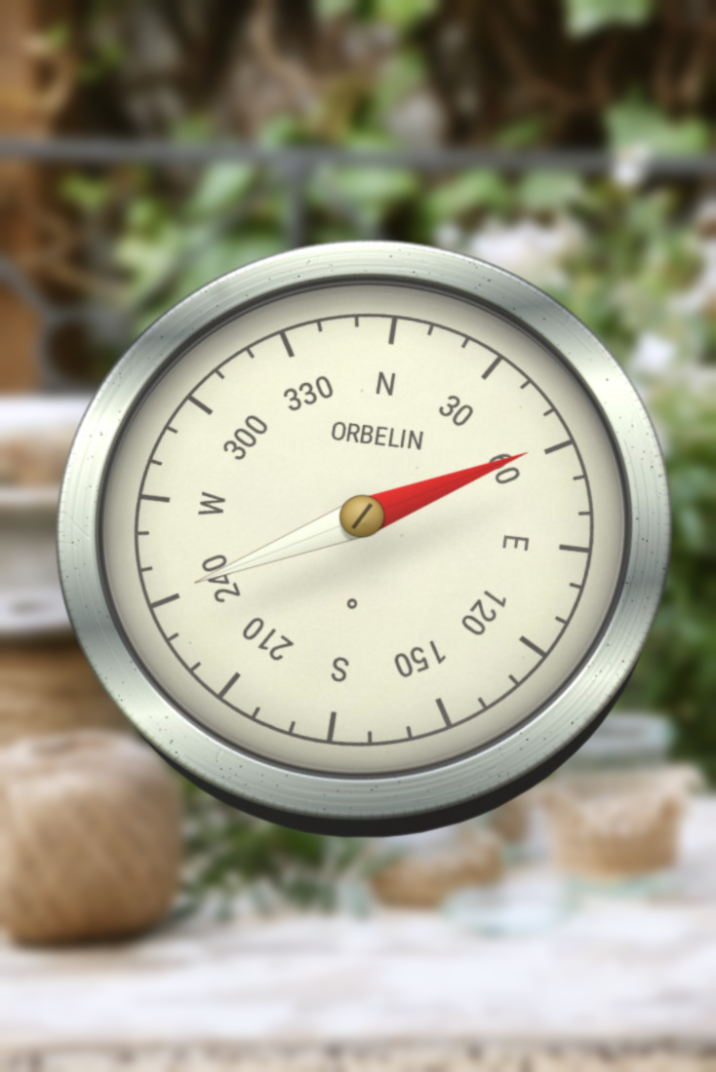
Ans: **60** °
